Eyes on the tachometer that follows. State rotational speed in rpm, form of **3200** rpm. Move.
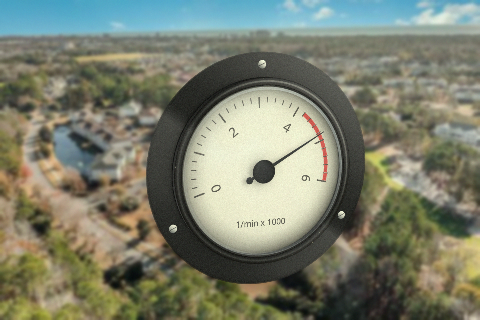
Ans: **4800** rpm
